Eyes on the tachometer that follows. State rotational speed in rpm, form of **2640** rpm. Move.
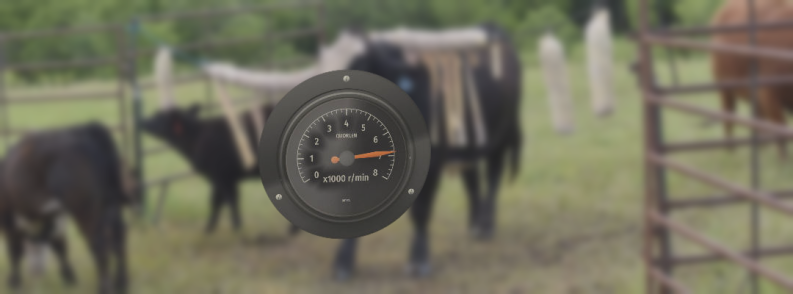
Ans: **6800** rpm
